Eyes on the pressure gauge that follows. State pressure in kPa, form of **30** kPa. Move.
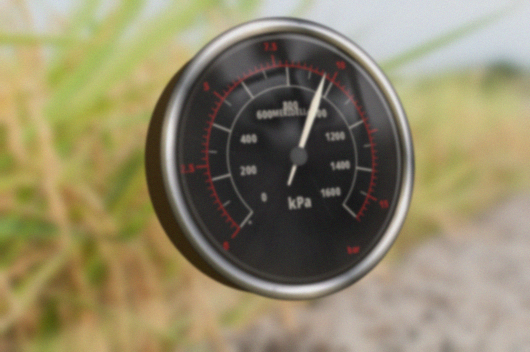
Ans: **950** kPa
